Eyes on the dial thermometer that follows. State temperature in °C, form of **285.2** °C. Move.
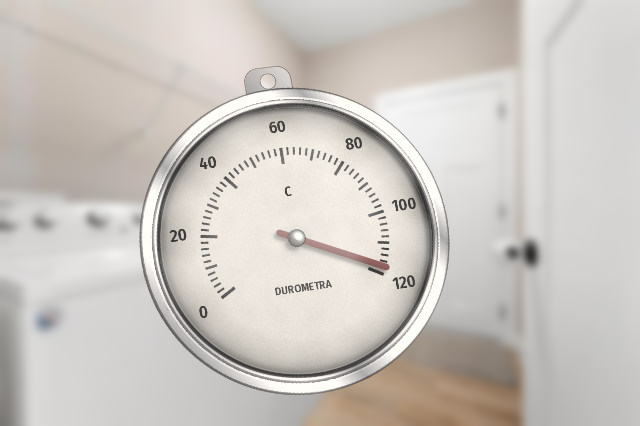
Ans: **118** °C
